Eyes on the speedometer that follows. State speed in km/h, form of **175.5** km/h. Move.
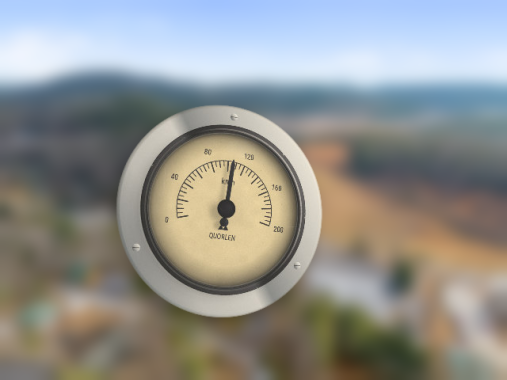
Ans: **105** km/h
